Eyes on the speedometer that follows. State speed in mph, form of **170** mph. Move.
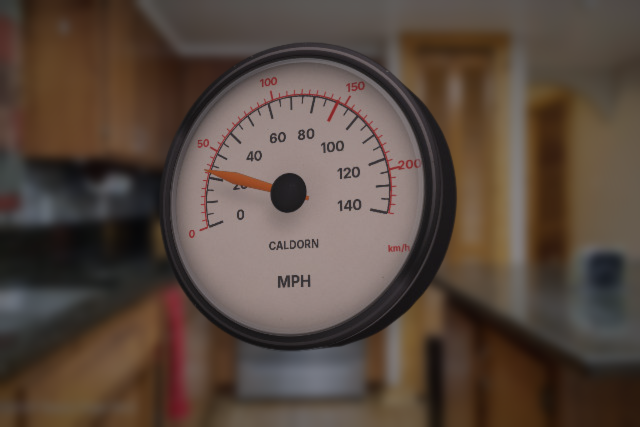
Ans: **22.5** mph
